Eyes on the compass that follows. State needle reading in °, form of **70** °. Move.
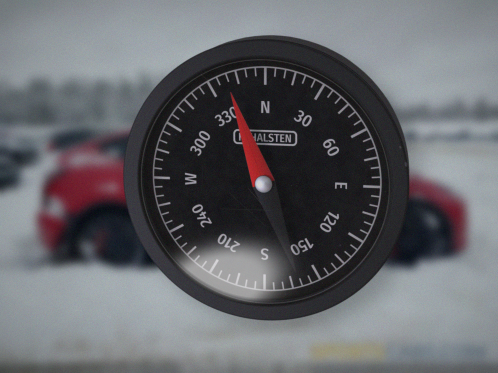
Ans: **340** °
